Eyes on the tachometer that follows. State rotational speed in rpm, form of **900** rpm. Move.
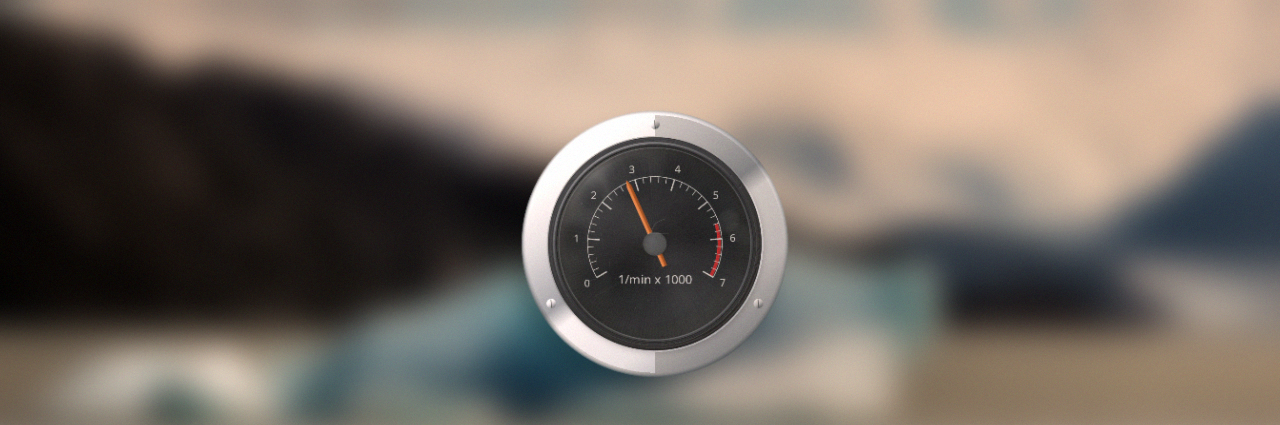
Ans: **2800** rpm
